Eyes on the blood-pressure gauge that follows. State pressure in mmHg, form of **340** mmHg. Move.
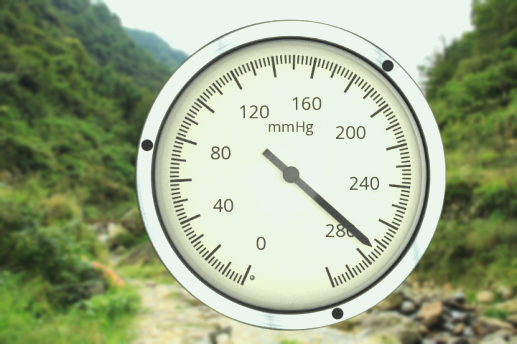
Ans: **274** mmHg
